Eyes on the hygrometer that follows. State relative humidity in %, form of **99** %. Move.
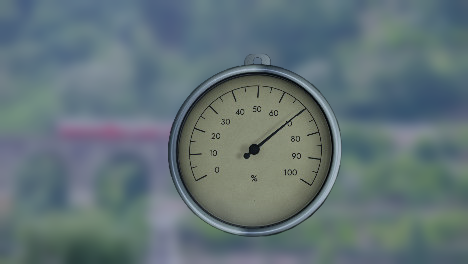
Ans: **70** %
